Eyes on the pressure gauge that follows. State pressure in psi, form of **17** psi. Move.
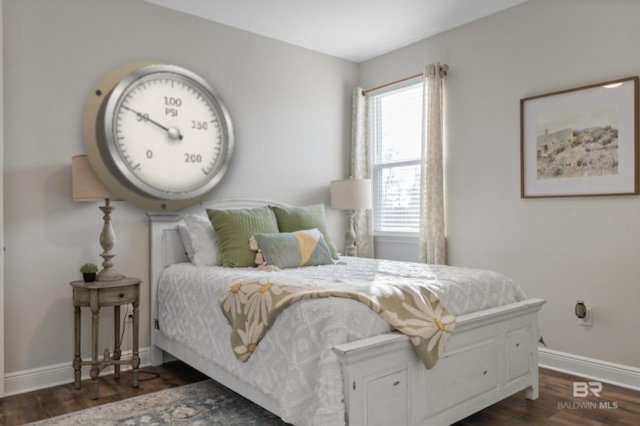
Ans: **50** psi
